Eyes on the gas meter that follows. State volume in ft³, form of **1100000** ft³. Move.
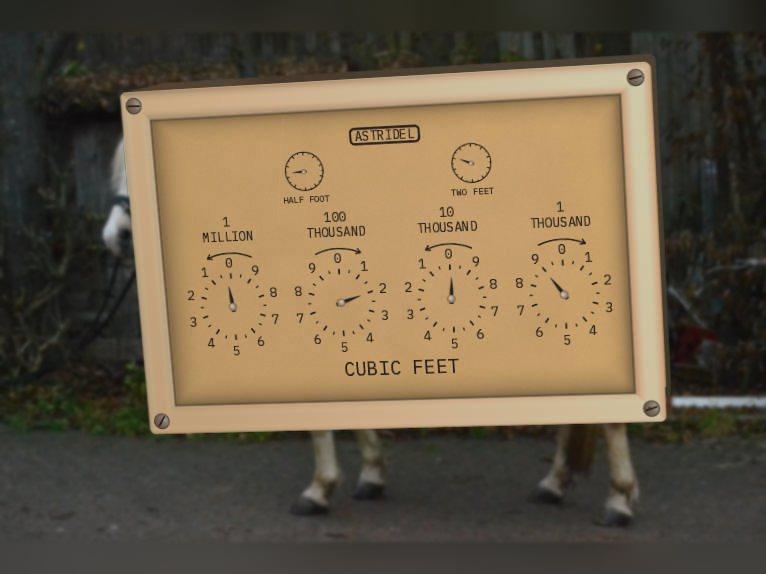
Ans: **19900** ft³
